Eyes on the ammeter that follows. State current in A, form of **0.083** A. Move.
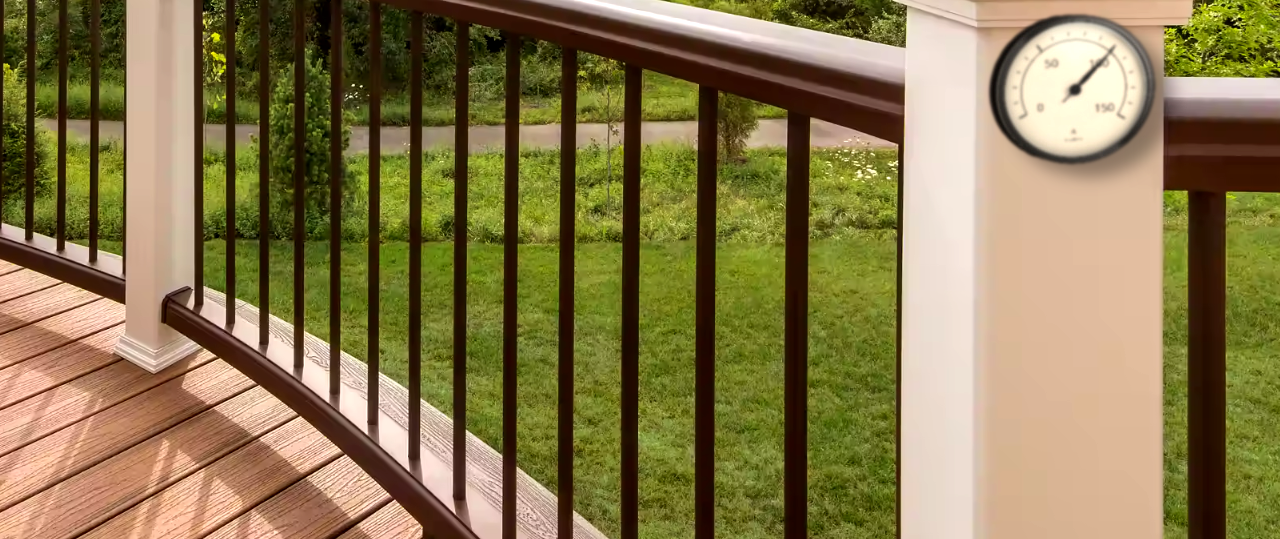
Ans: **100** A
